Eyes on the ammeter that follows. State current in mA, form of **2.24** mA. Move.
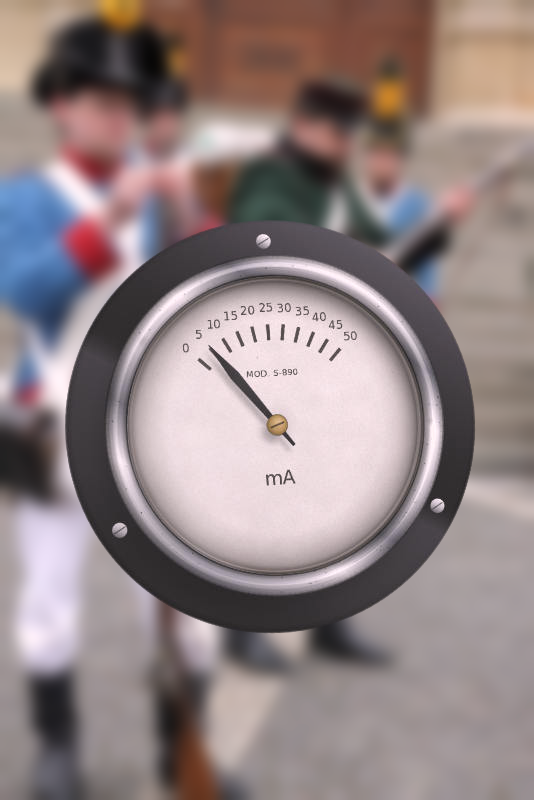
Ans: **5** mA
